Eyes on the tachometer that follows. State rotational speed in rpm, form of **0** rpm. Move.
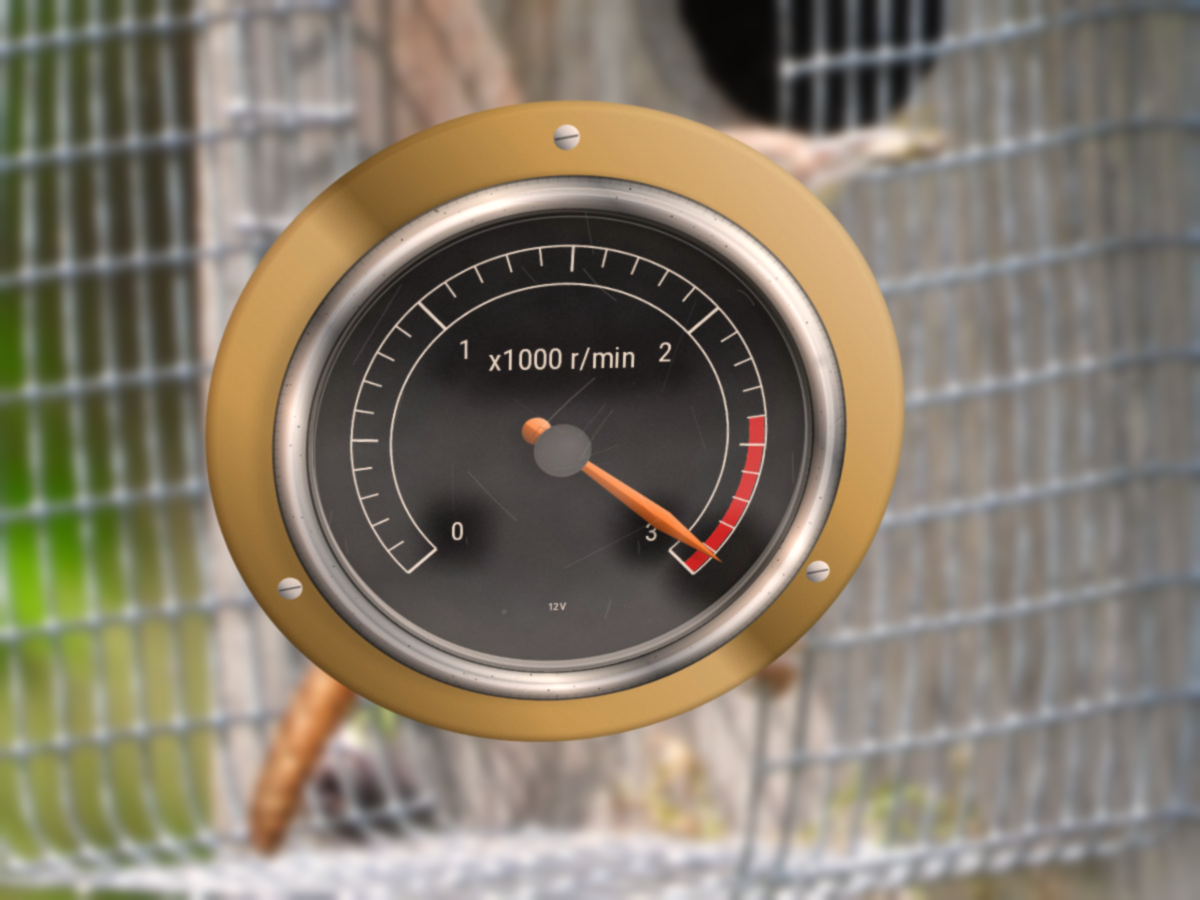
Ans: **2900** rpm
